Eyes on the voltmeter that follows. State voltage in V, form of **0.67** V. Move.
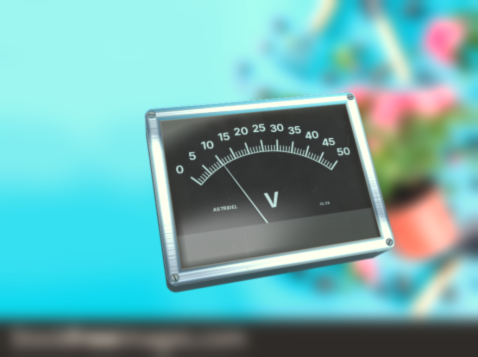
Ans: **10** V
